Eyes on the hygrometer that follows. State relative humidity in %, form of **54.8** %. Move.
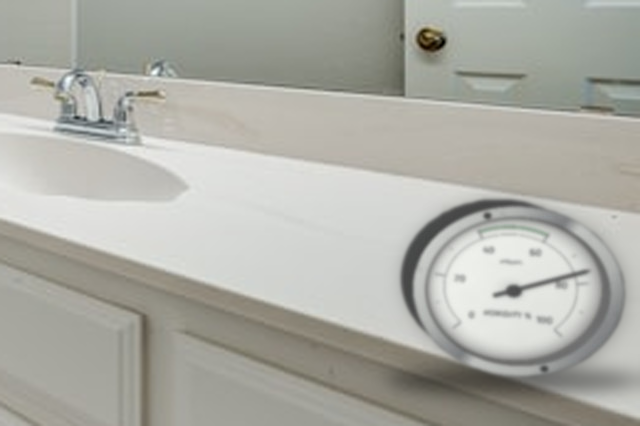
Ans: **75** %
